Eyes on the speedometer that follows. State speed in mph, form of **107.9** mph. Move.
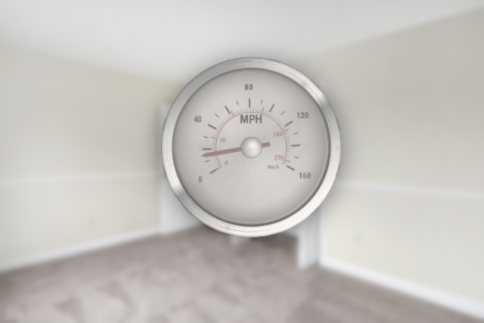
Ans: **15** mph
